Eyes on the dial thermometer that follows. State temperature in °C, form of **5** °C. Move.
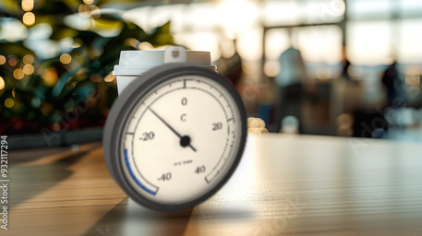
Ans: **-12** °C
